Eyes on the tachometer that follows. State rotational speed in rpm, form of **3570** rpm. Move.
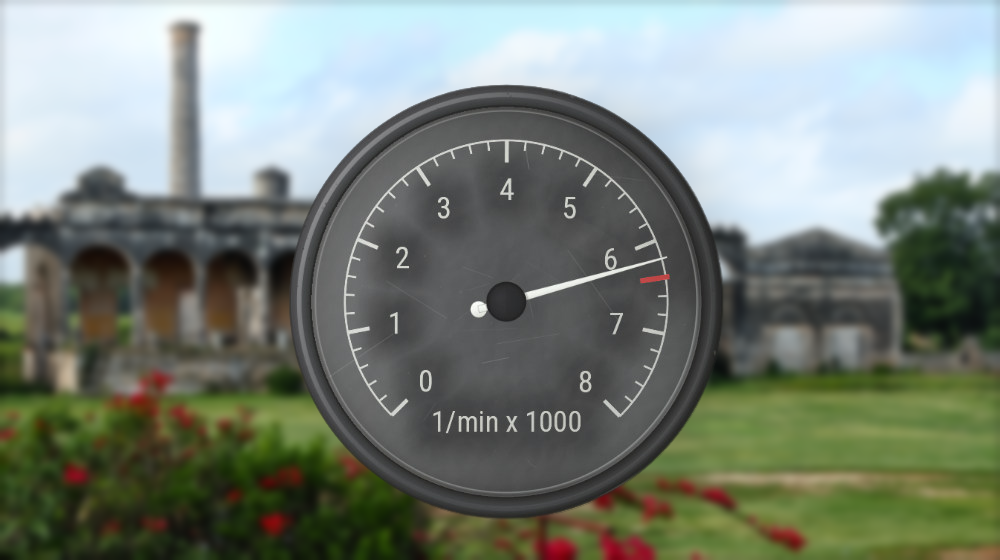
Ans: **6200** rpm
